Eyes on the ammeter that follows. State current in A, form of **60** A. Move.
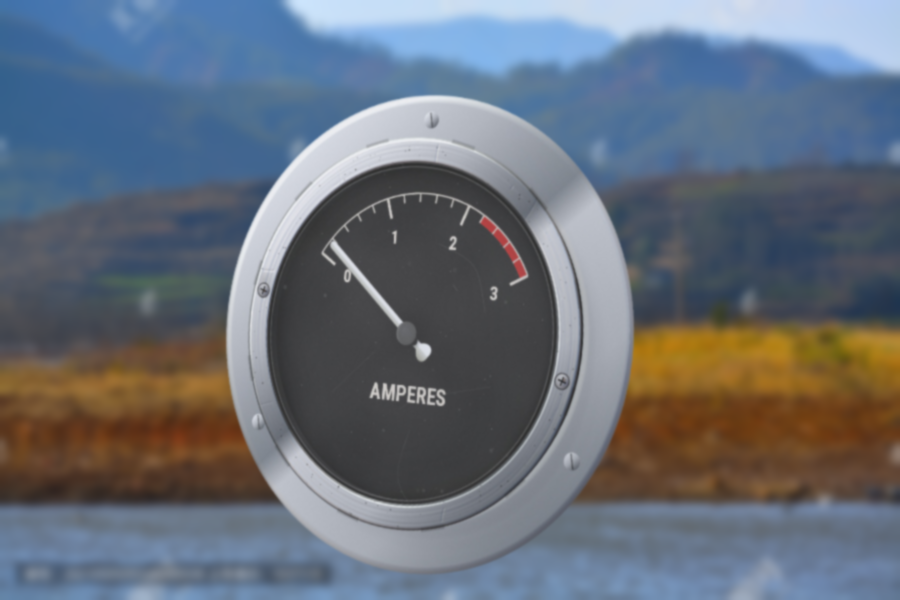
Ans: **0.2** A
